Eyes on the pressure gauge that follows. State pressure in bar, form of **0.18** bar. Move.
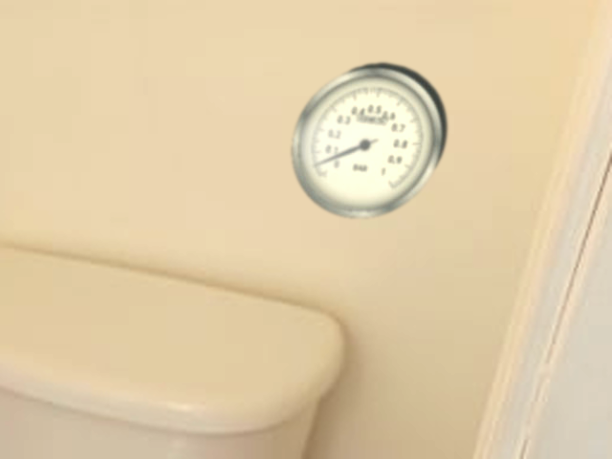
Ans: **0.05** bar
